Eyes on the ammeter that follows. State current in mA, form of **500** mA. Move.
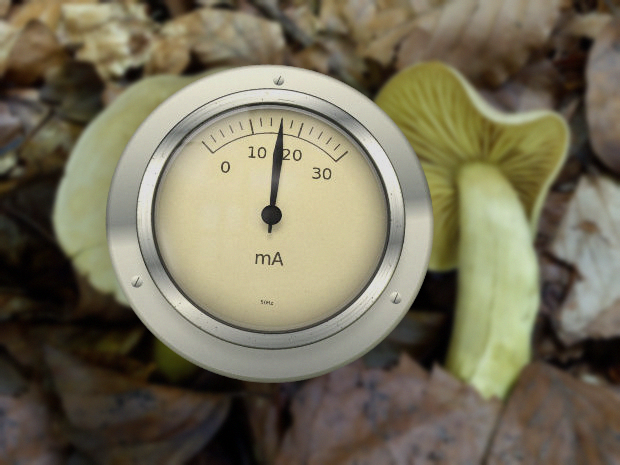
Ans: **16** mA
